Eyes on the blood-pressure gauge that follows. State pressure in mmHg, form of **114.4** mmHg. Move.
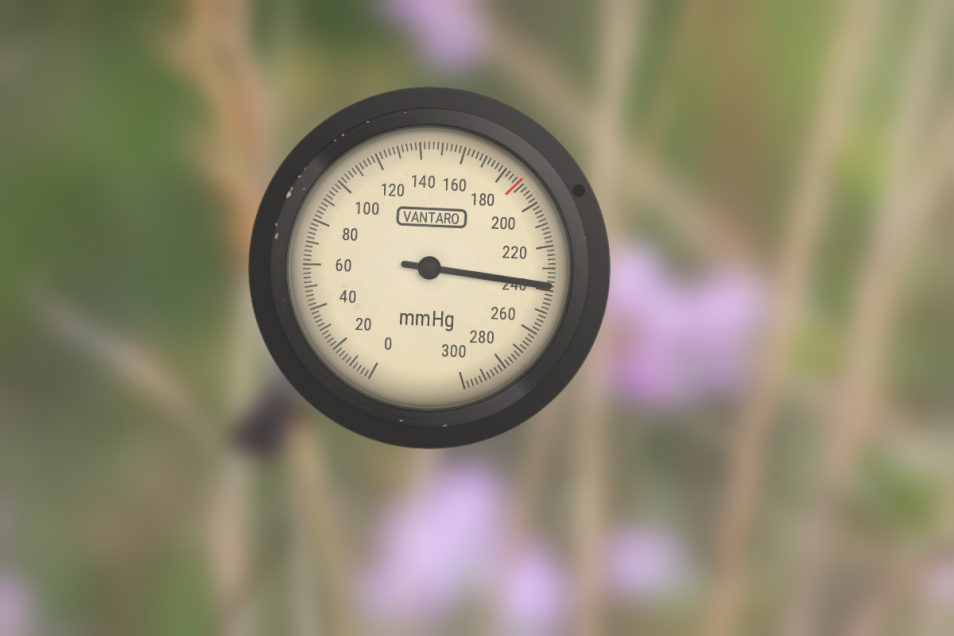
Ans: **238** mmHg
